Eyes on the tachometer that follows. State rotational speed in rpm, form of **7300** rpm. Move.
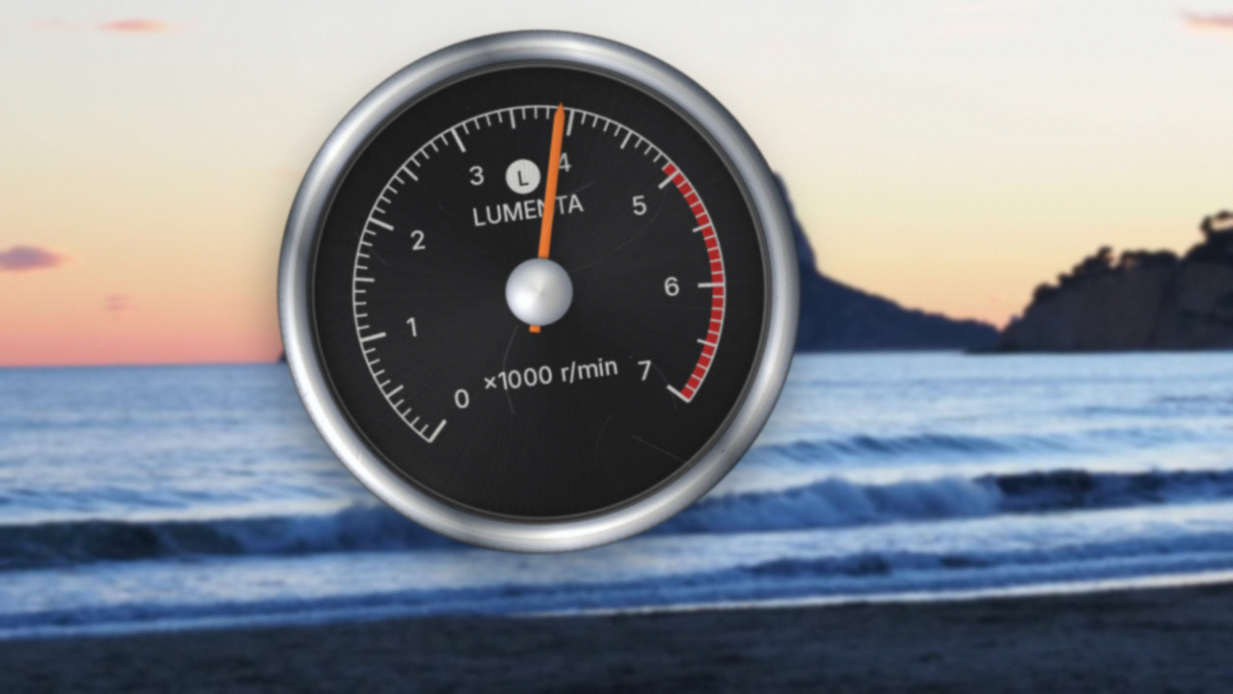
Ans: **3900** rpm
